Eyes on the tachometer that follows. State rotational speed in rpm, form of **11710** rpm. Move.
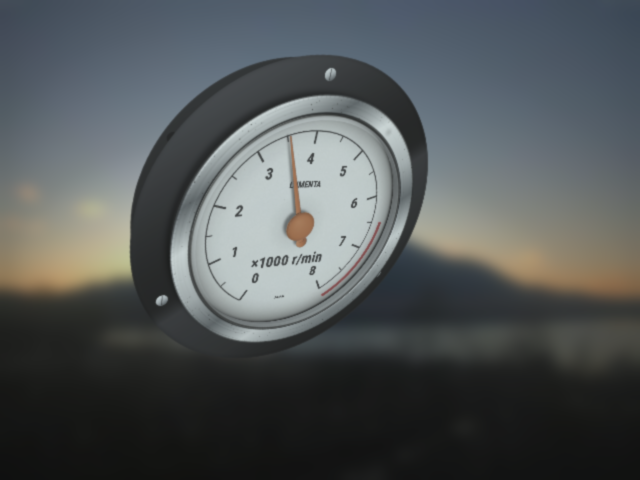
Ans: **3500** rpm
